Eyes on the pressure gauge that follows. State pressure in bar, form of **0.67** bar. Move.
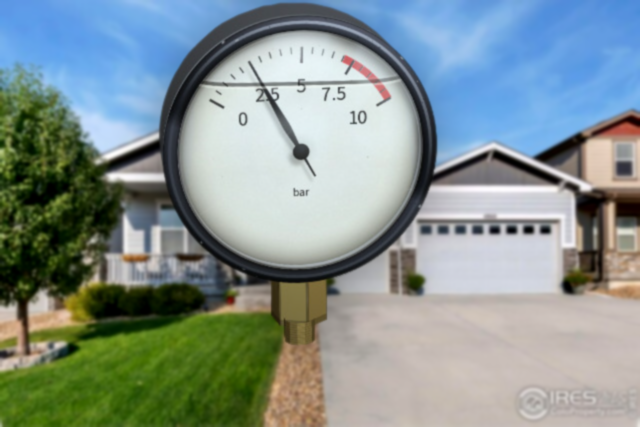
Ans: **2.5** bar
